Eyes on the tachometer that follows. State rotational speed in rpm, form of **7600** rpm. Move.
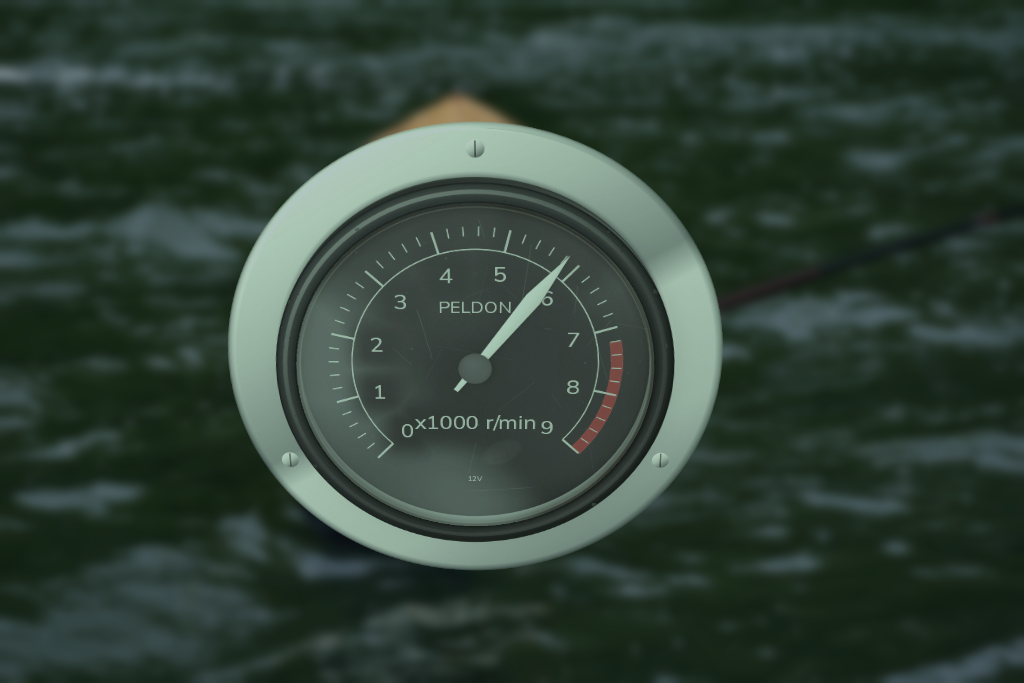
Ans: **5800** rpm
